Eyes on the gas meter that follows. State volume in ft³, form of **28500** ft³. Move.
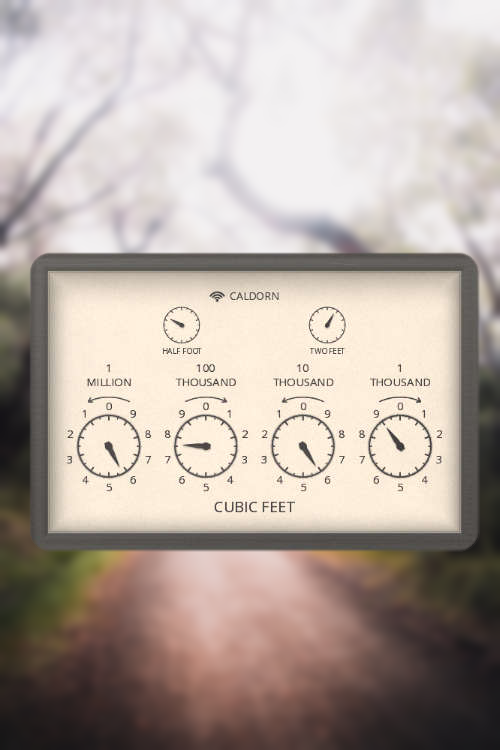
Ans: **575900** ft³
